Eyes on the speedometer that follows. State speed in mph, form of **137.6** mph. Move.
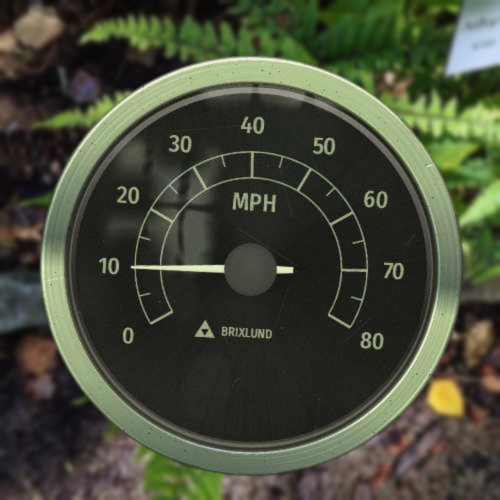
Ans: **10** mph
